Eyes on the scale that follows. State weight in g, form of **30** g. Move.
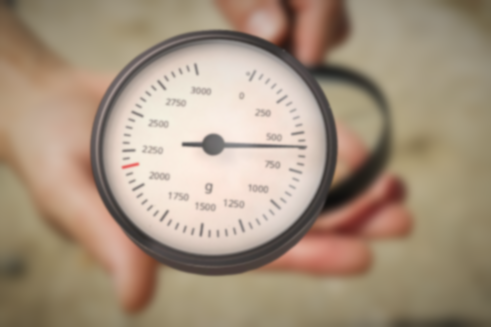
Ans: **600** g
